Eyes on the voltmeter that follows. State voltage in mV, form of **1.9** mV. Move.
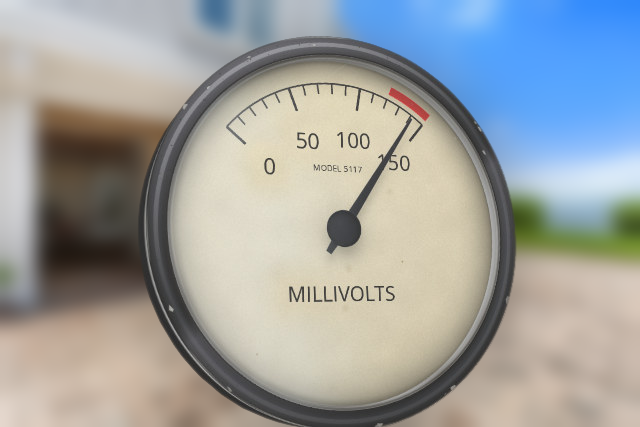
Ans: **140** mV
